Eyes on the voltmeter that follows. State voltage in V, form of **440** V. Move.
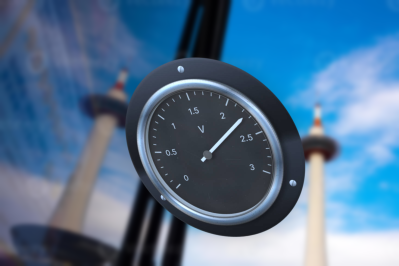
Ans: **2.25** V
